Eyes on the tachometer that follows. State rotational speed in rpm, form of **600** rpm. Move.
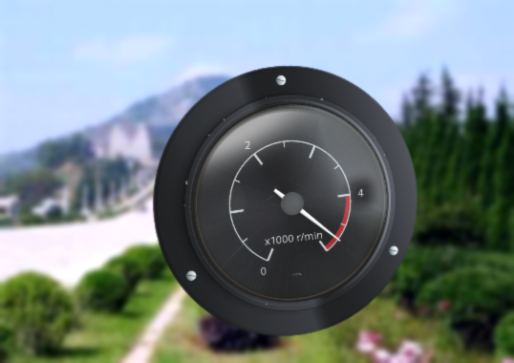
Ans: **4750** rpm
